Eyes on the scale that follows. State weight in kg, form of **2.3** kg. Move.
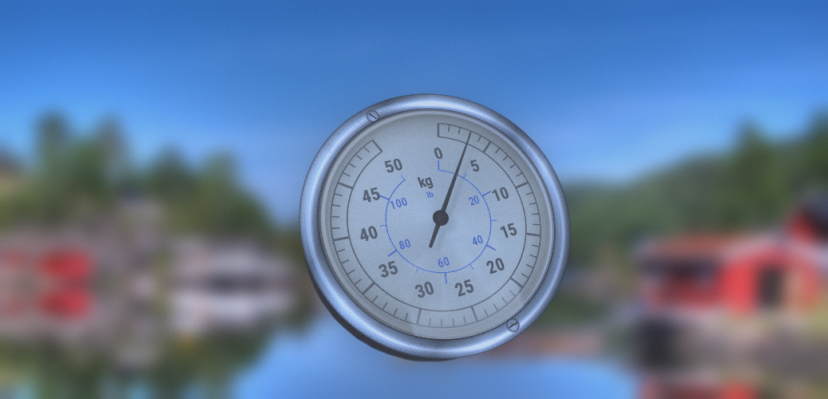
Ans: **3** kg
